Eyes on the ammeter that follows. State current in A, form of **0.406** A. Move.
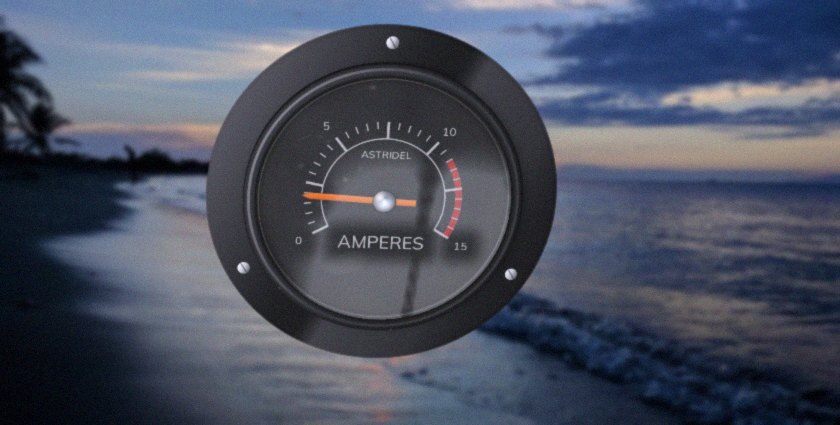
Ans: **2** A
